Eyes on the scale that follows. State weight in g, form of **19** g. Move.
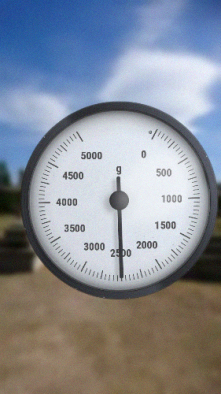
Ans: **2500** g
